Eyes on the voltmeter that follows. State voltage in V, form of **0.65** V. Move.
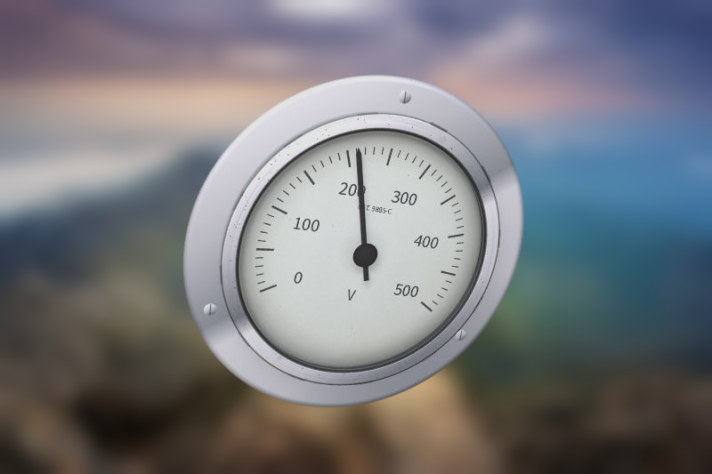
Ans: **210** V
